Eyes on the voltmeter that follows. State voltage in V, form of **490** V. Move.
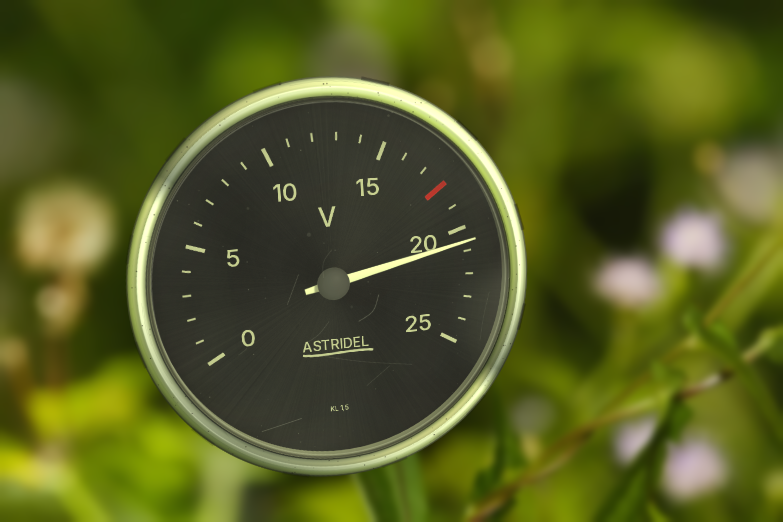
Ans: **20.5** V
